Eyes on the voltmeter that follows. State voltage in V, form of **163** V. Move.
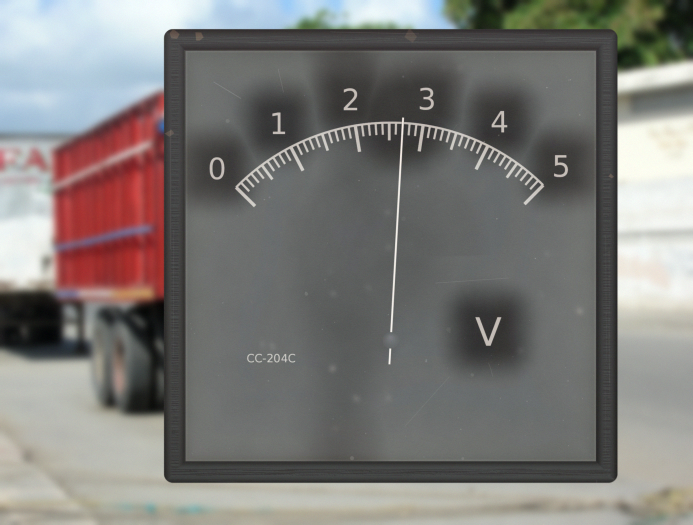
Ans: **2.7** V
